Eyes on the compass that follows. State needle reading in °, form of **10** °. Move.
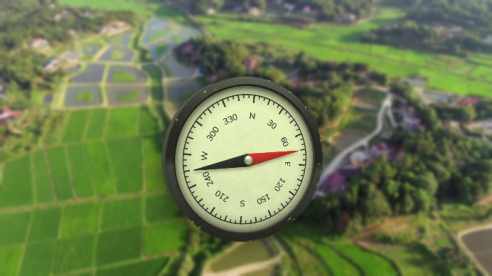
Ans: **75** °
